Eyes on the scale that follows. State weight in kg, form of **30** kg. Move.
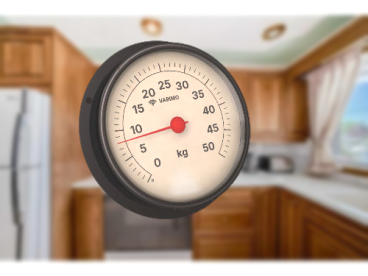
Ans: **8** kg
